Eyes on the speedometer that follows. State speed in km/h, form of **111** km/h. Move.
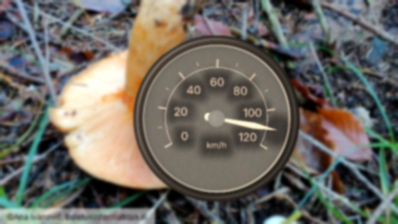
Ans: **110** km/h
